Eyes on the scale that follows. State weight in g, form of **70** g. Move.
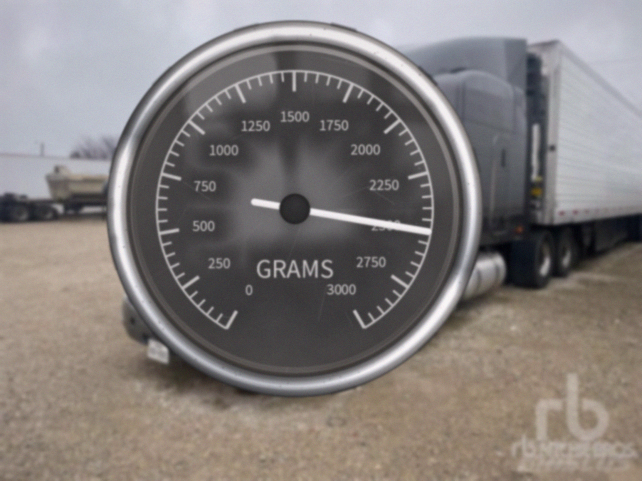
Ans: **2500** g
